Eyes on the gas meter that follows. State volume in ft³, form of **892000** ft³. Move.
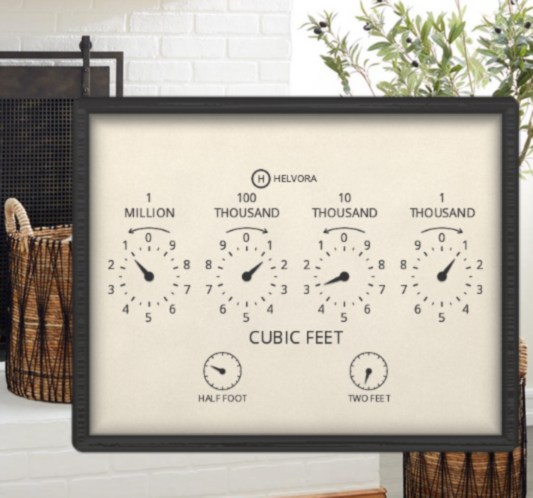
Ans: **113100** ft³
